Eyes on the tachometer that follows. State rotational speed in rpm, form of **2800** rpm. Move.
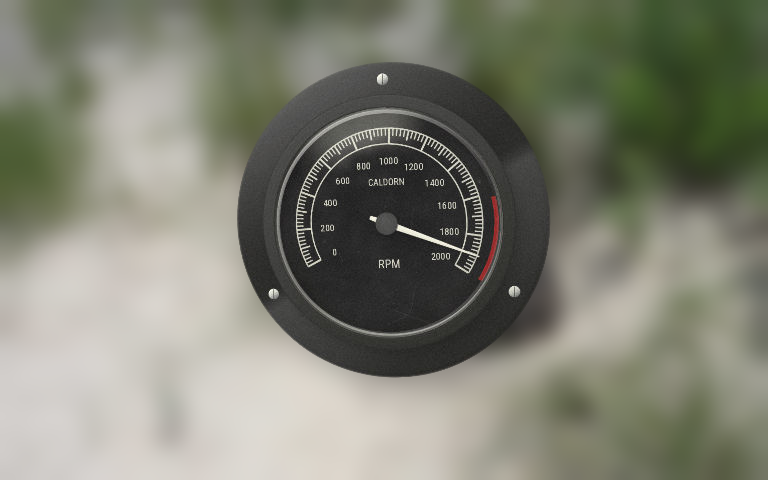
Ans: **1900** rpm
